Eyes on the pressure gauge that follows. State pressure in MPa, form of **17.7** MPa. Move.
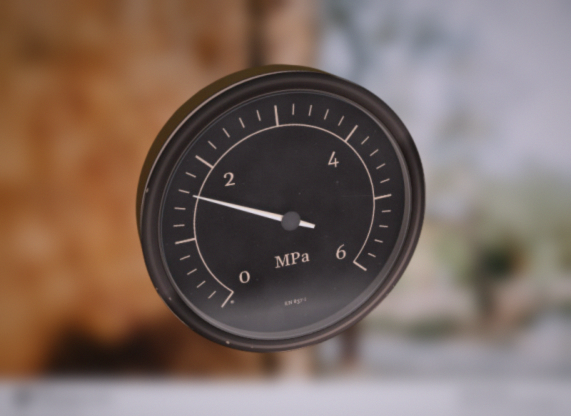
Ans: **1.6** MPa
